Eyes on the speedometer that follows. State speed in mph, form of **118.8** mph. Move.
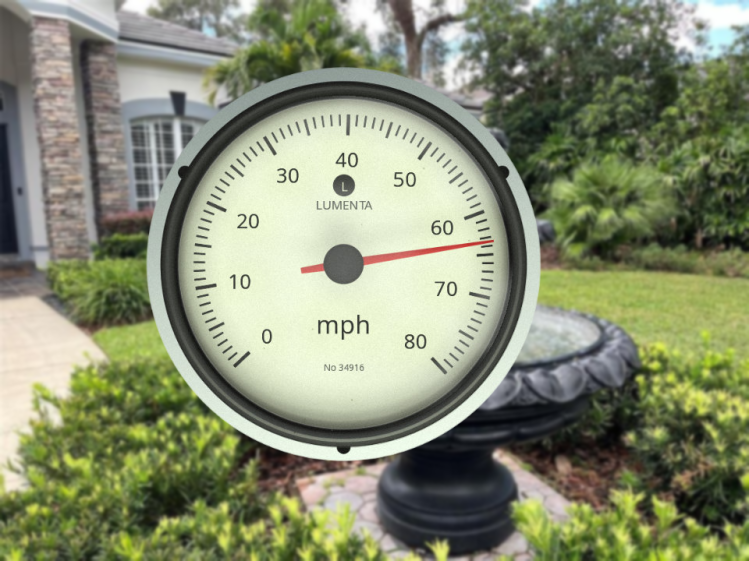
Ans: **63.5** mph
